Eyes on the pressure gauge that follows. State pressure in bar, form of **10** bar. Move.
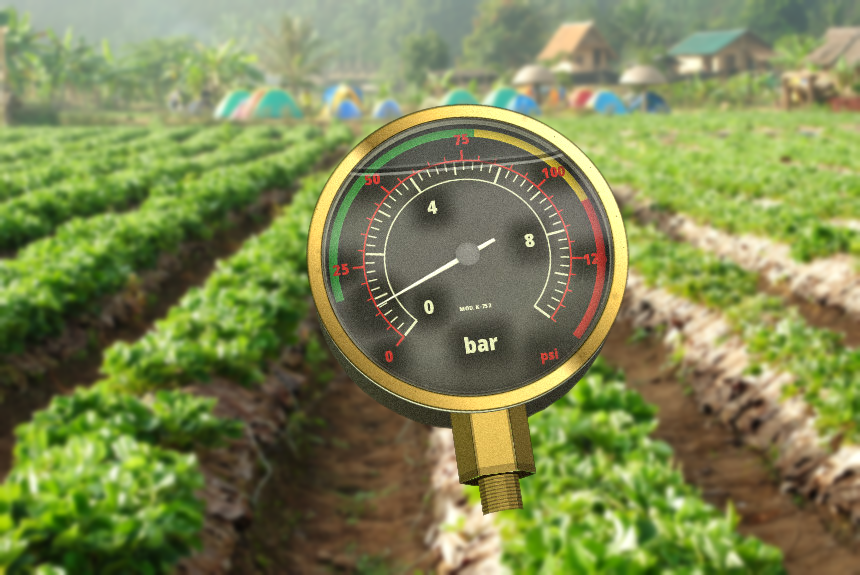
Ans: **0.8** bar
